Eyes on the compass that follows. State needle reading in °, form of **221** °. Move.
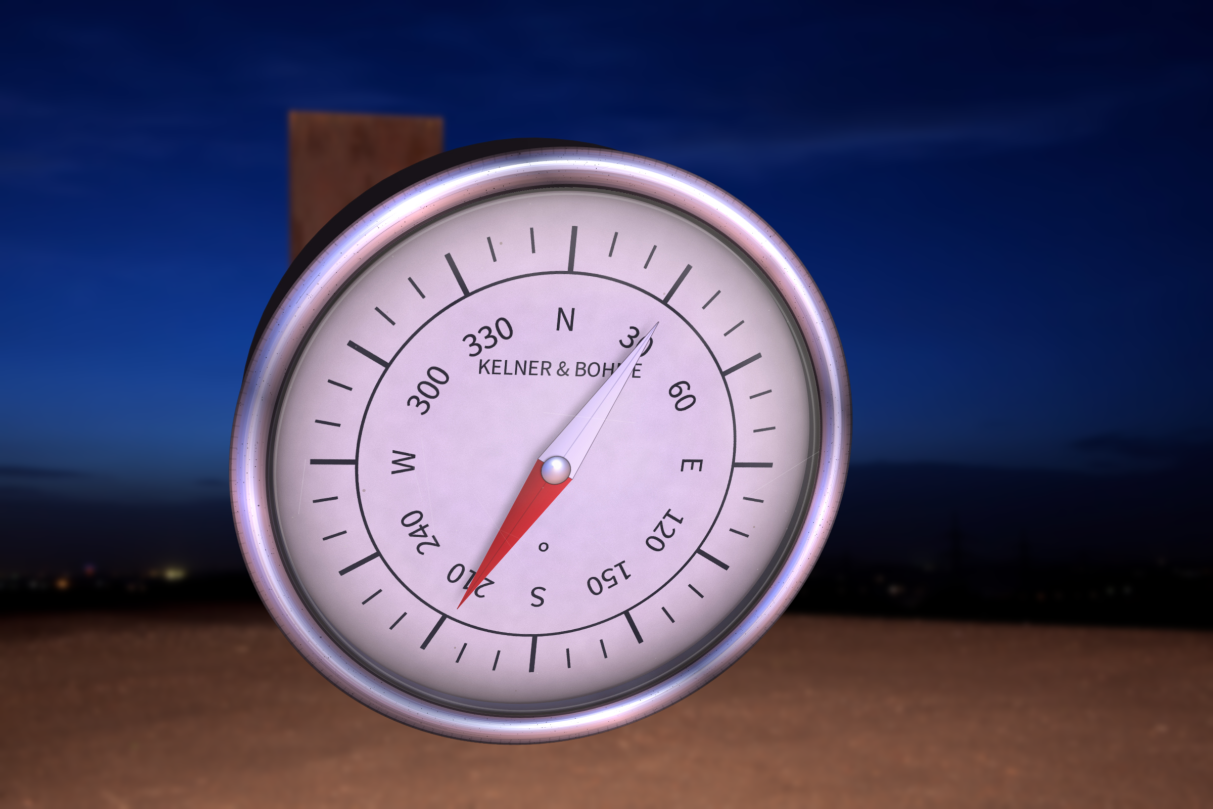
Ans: **210** °
